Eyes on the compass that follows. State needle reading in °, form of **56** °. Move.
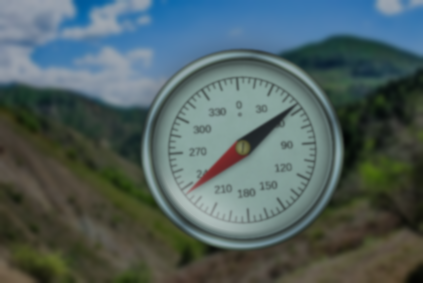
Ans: **235** °
